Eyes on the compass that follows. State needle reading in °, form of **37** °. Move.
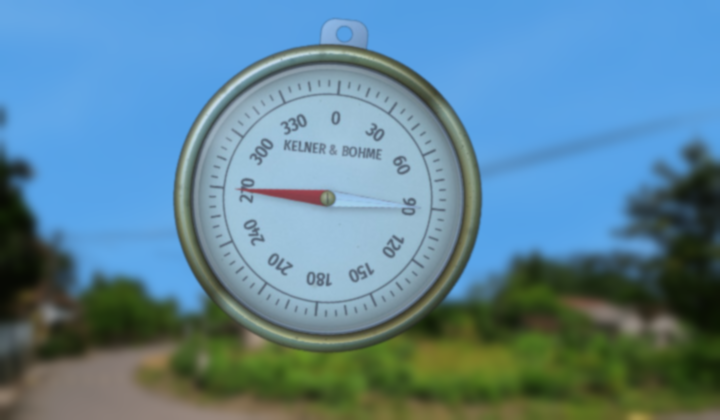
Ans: **270** °
